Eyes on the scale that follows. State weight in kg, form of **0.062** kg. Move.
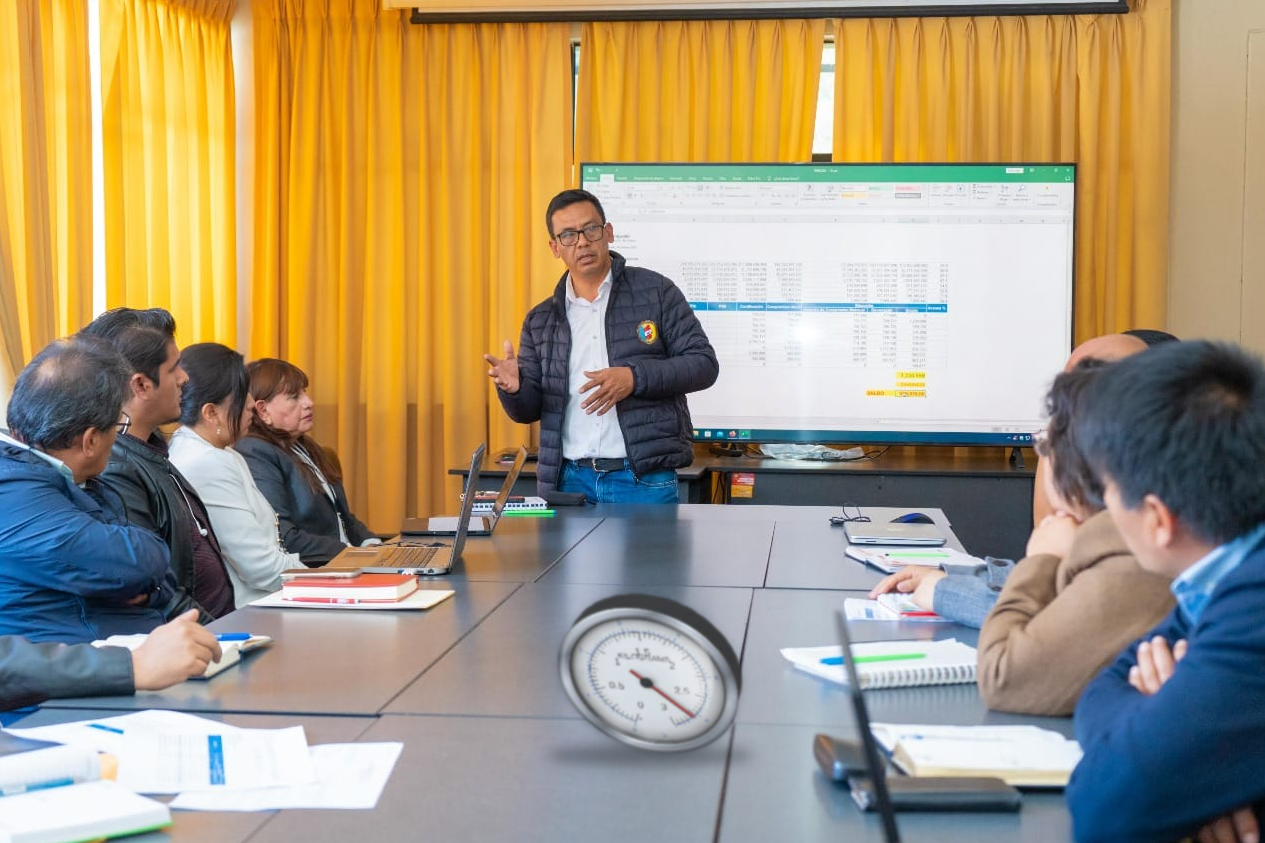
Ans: **2.75** kg
